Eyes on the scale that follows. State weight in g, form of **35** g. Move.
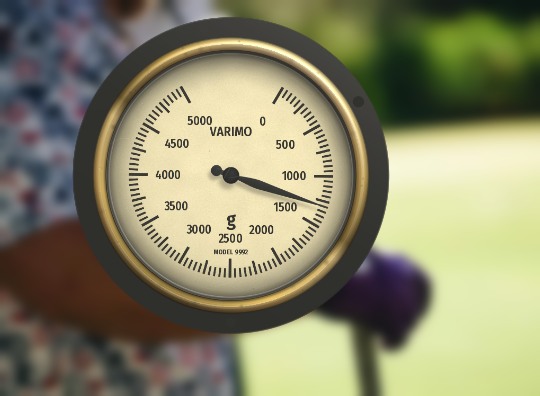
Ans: **1300** g
